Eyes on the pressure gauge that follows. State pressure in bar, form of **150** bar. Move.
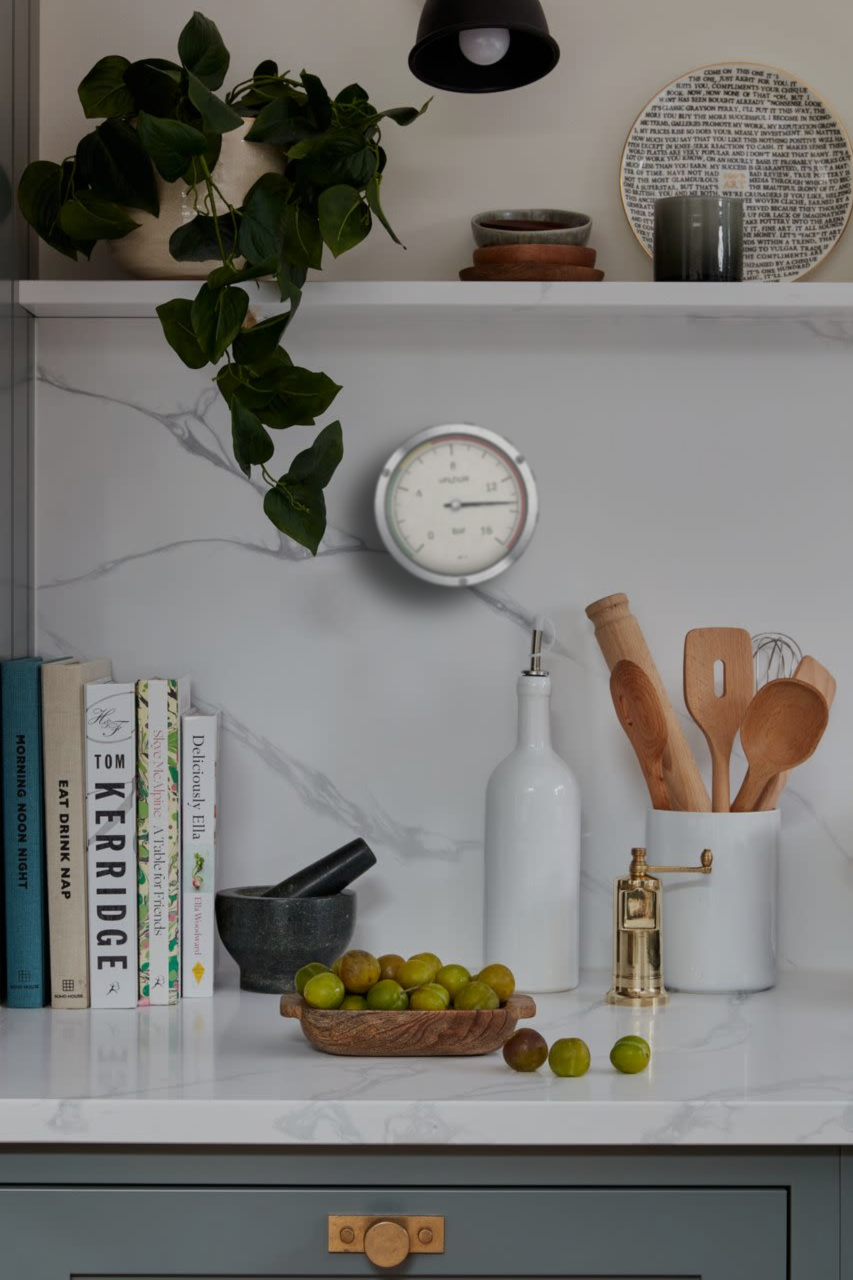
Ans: **13.5** bar
